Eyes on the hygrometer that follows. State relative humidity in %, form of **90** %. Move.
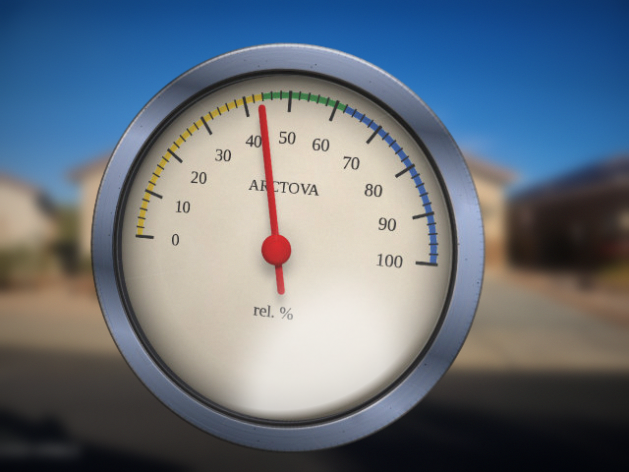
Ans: **44** %
